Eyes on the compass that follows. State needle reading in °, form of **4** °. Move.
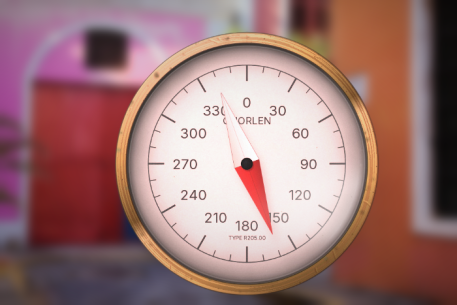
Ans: **160** °
